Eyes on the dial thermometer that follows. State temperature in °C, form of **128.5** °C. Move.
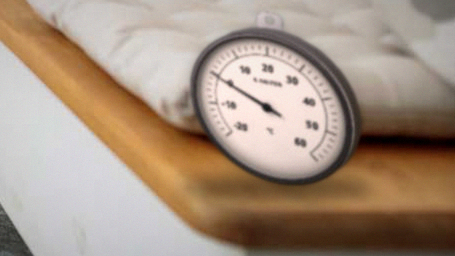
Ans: **0** °C
